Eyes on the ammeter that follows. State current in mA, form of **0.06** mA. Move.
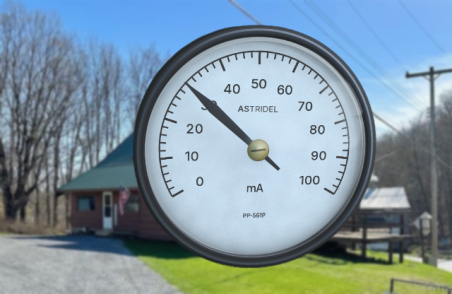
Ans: **30** mA
